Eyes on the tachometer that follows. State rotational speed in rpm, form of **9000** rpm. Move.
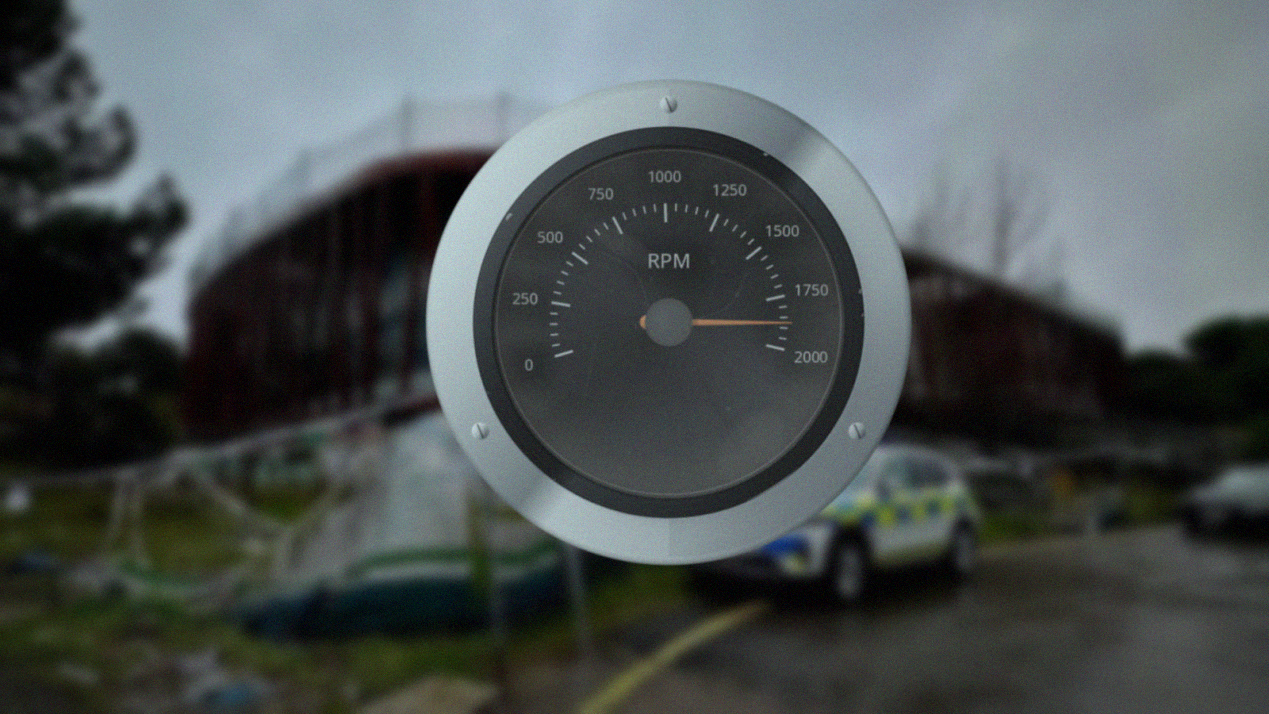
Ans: **1875** rpm
